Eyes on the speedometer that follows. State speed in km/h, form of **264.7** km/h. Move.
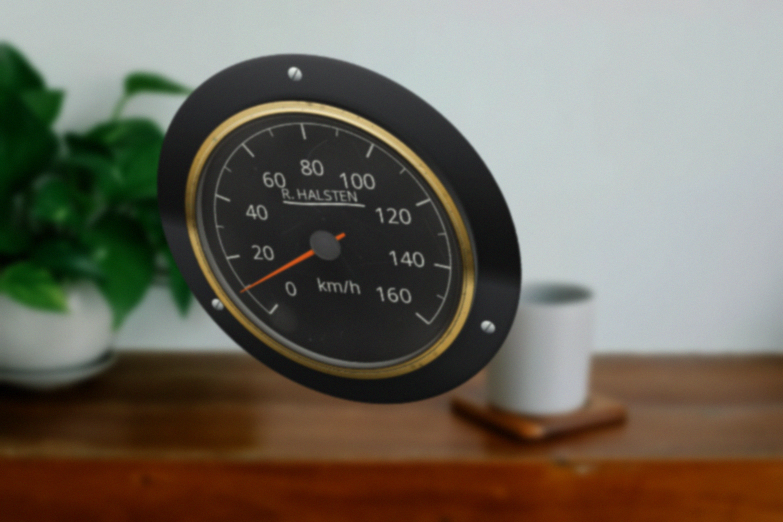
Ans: **10** km/h
